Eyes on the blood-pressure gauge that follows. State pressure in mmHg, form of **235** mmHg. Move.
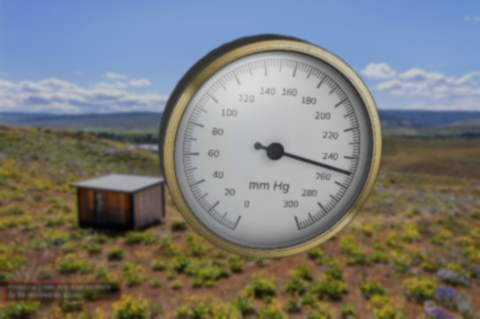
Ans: **250** mmHg
